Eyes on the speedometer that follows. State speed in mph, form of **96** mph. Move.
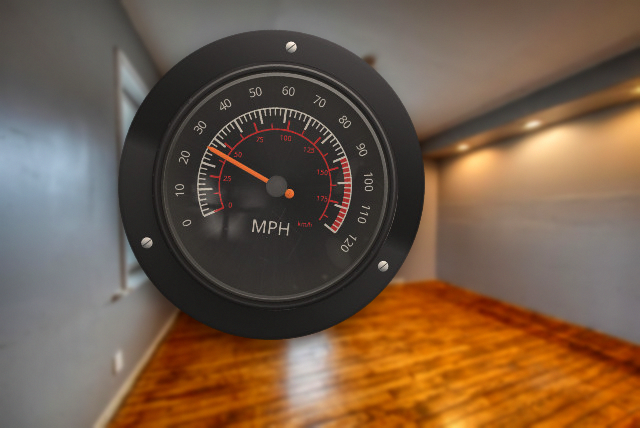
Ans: **26** mph
